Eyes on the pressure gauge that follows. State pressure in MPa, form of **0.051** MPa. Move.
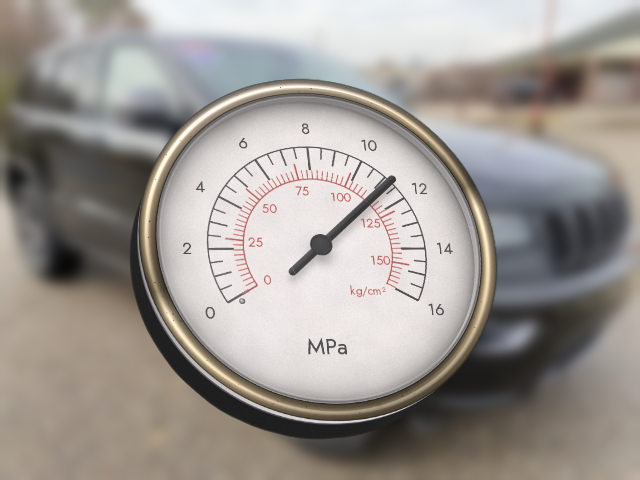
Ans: **11.25** MPa
